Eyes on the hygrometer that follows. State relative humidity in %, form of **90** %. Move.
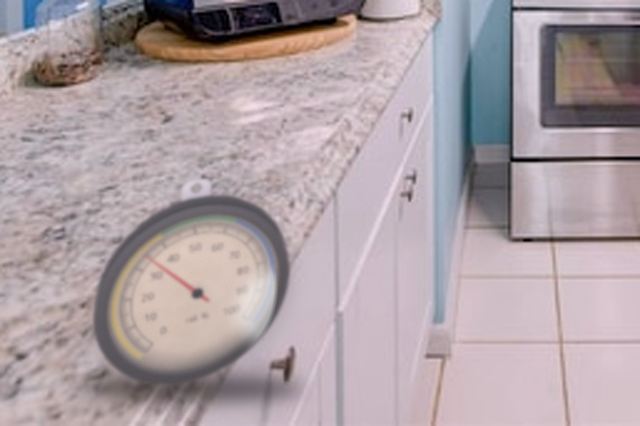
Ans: **35** %
